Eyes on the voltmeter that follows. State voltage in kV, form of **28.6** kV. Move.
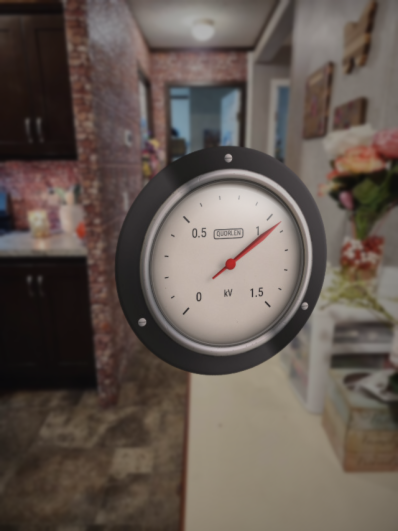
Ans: **1.05** kV
